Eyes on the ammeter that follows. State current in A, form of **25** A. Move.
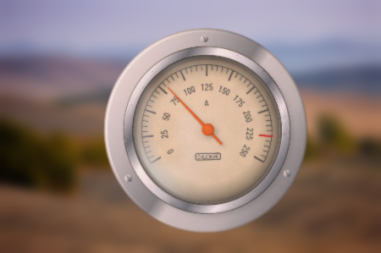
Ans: **80** A
